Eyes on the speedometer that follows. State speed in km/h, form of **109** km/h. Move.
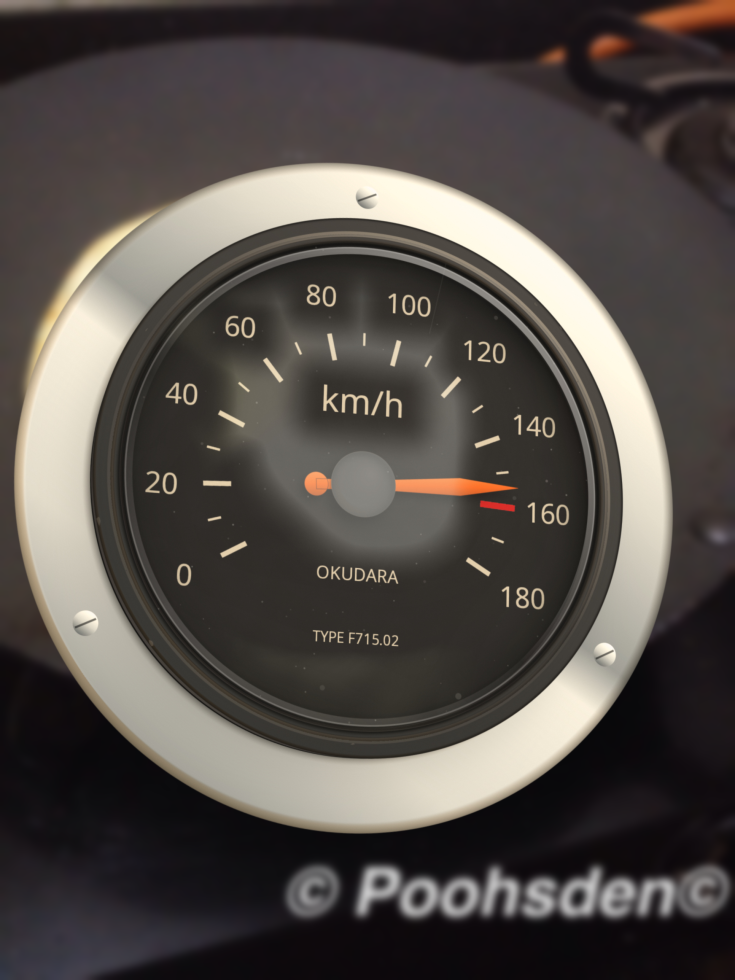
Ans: **155** km/h
